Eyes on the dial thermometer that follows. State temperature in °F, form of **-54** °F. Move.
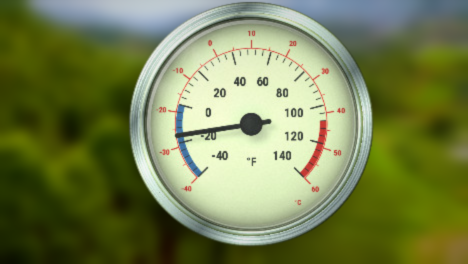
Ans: **-16** °F
